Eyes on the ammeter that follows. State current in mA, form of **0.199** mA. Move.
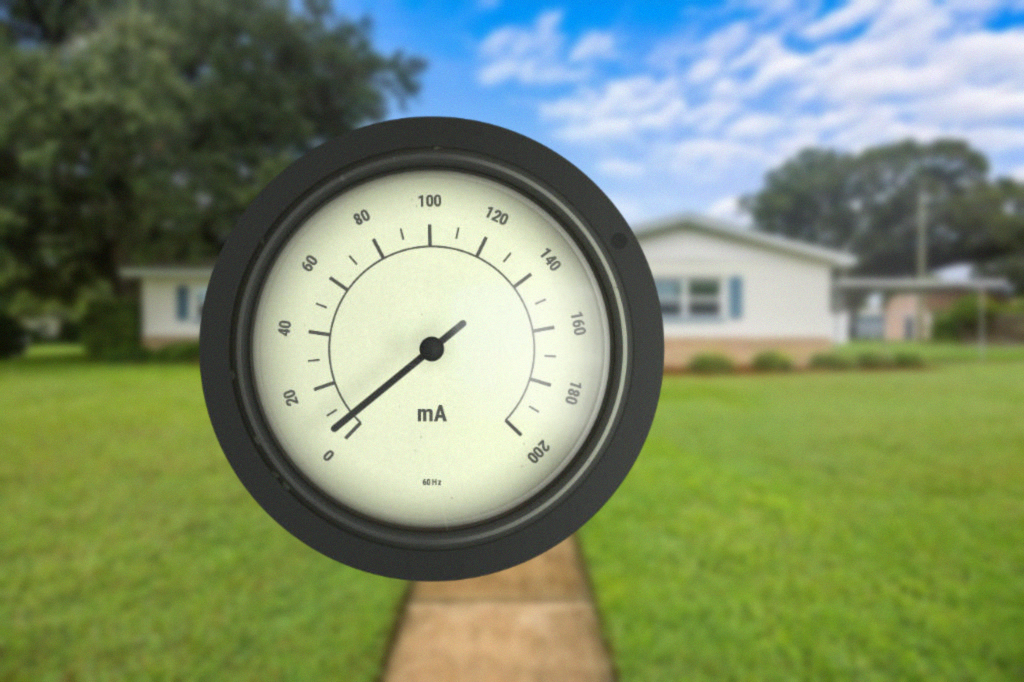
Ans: **5** mA
